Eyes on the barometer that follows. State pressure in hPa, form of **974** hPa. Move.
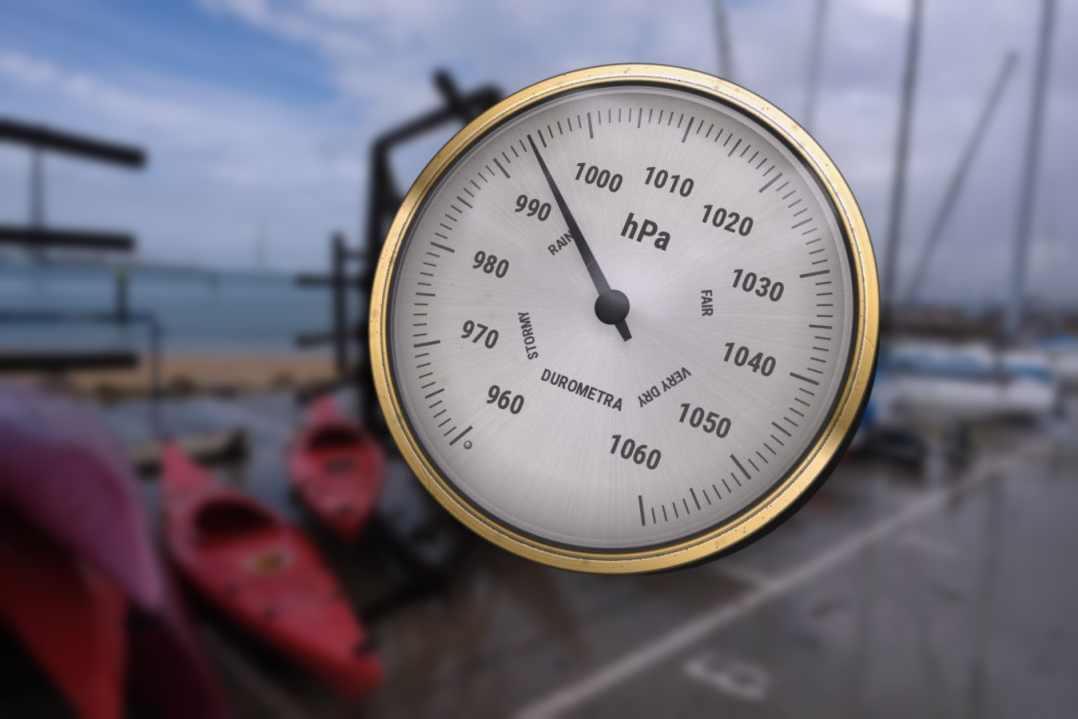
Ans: **994** hPa
